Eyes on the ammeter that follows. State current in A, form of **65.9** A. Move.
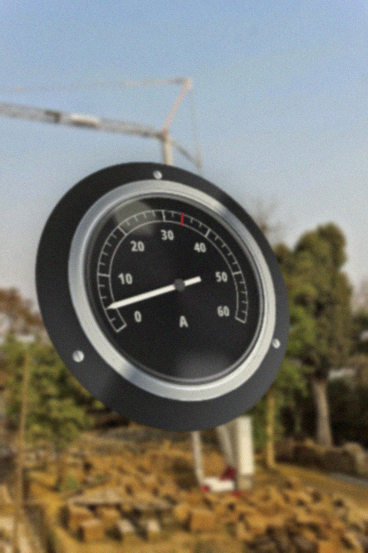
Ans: **4** A
